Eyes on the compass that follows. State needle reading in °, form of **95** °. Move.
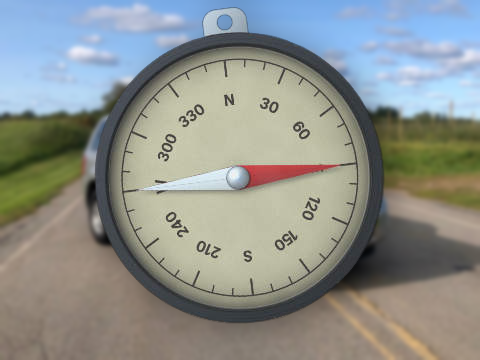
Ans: **90** °
